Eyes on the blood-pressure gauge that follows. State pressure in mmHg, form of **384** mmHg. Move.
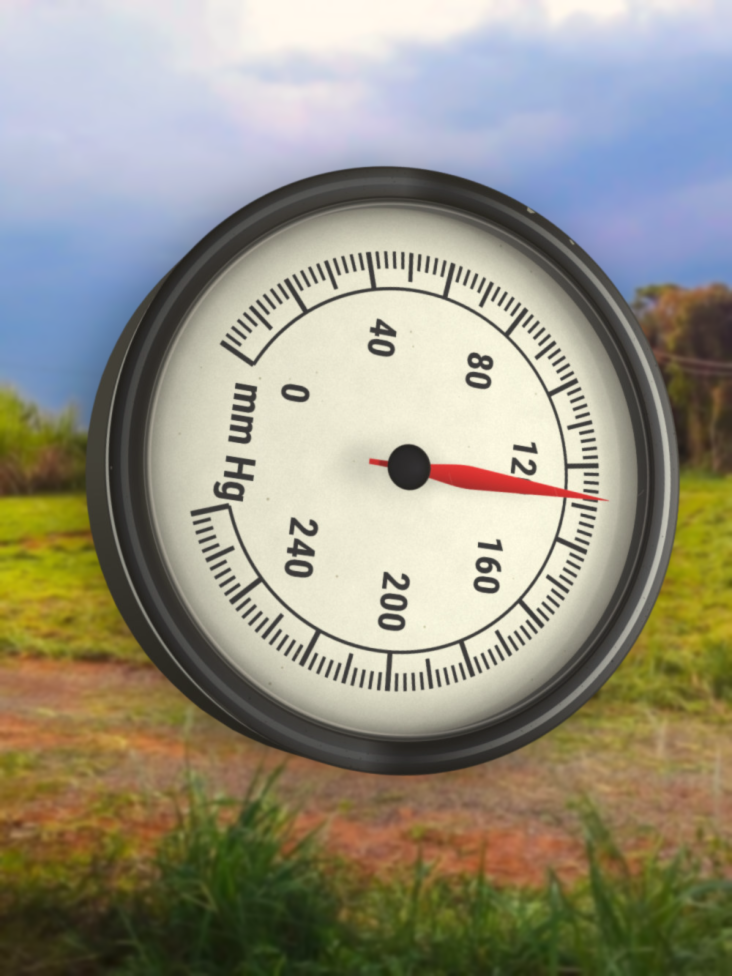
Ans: **128** mmHg
